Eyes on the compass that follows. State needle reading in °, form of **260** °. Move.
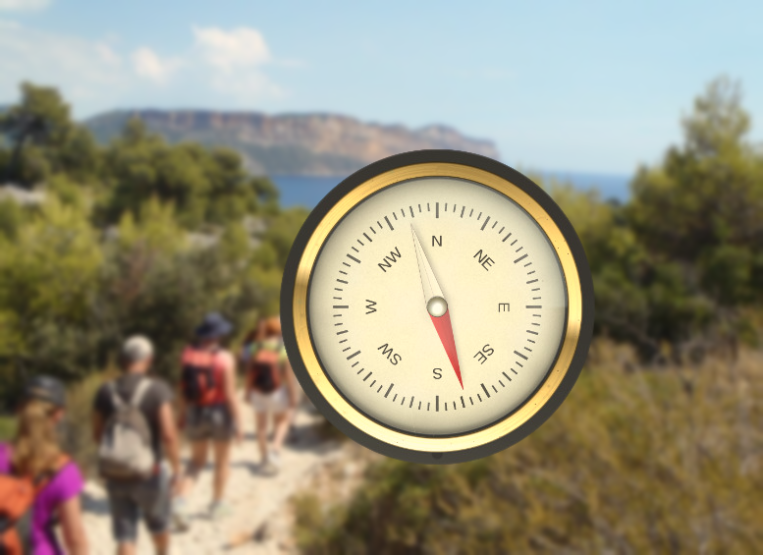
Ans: **162.5** °
